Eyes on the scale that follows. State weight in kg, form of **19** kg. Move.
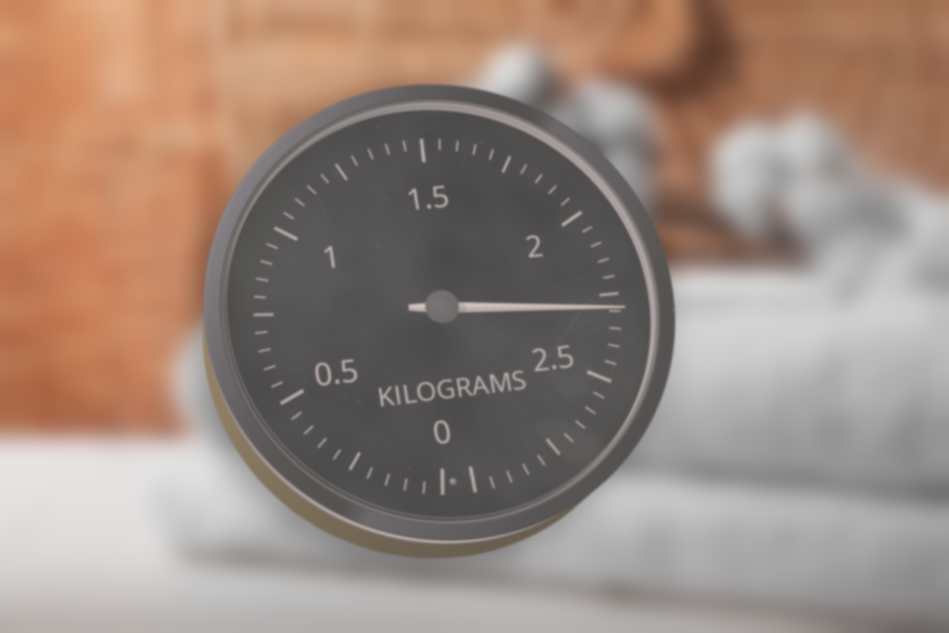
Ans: **2.3** kg
